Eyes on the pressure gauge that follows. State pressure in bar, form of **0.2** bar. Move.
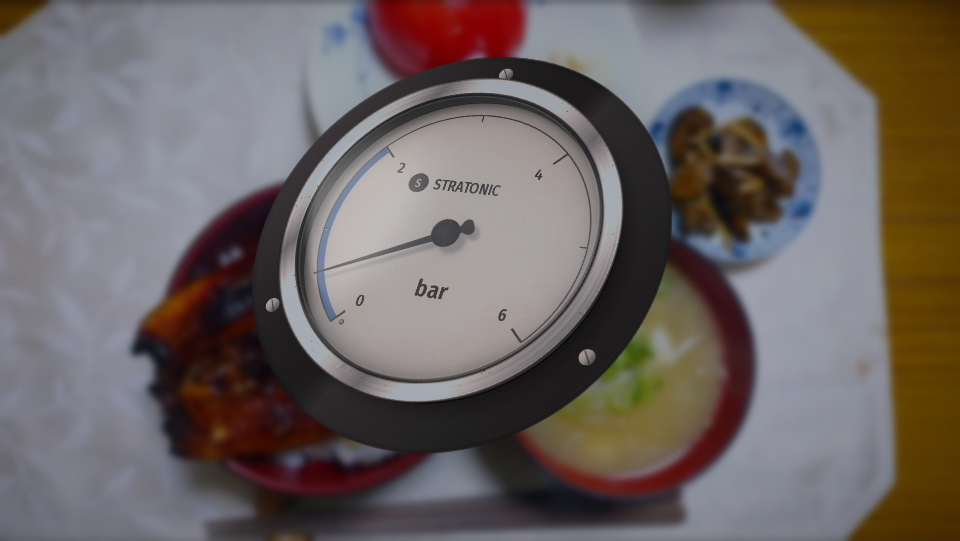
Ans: **0.5** bar
